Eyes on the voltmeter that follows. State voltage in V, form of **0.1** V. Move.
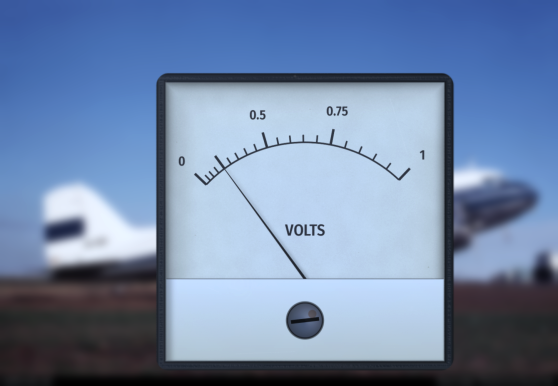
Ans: **0.25** V
